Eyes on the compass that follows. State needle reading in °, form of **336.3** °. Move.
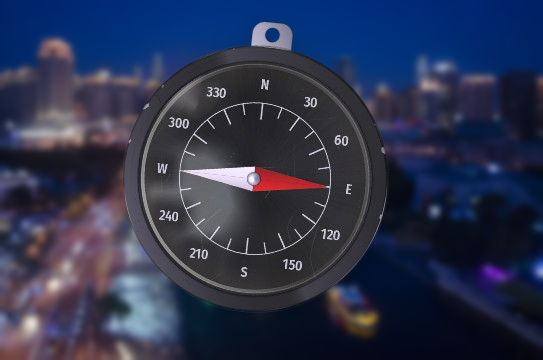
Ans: **90** °
